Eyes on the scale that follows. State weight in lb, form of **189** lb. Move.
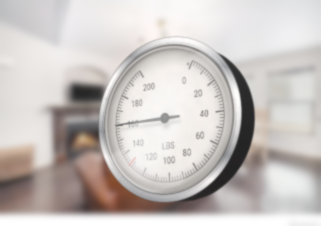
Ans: **160** lb
